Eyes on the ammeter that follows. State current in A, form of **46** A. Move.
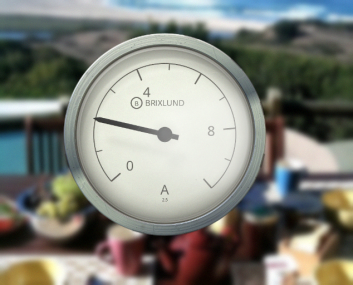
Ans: **2** A
